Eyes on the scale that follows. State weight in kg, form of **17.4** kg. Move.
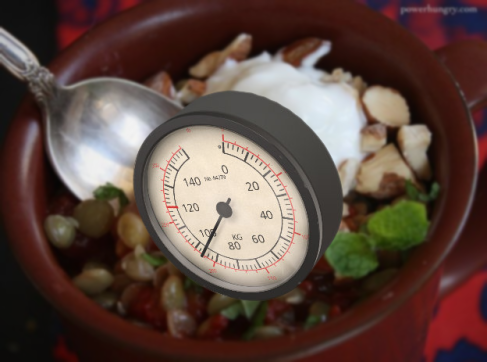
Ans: **96** kg
